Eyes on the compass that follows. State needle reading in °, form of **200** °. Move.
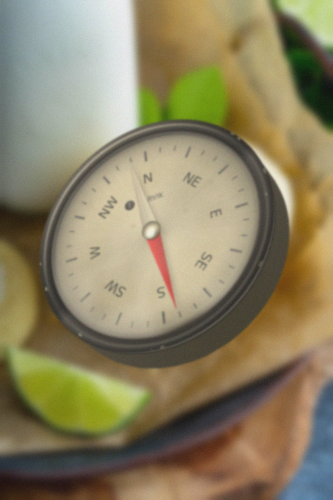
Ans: **170** °
